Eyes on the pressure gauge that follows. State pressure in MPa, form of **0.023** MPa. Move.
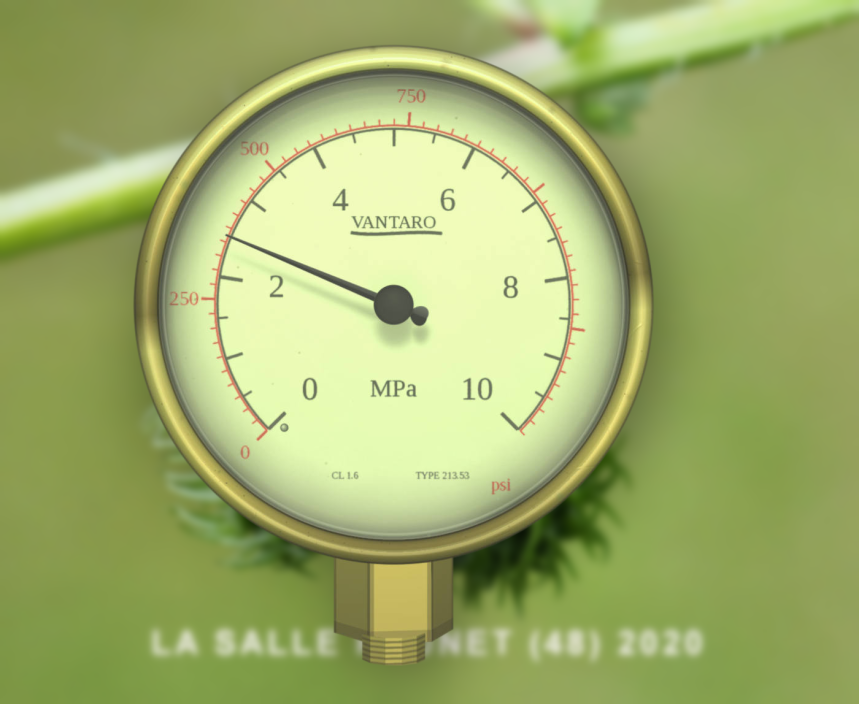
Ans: **2.5** MPa
